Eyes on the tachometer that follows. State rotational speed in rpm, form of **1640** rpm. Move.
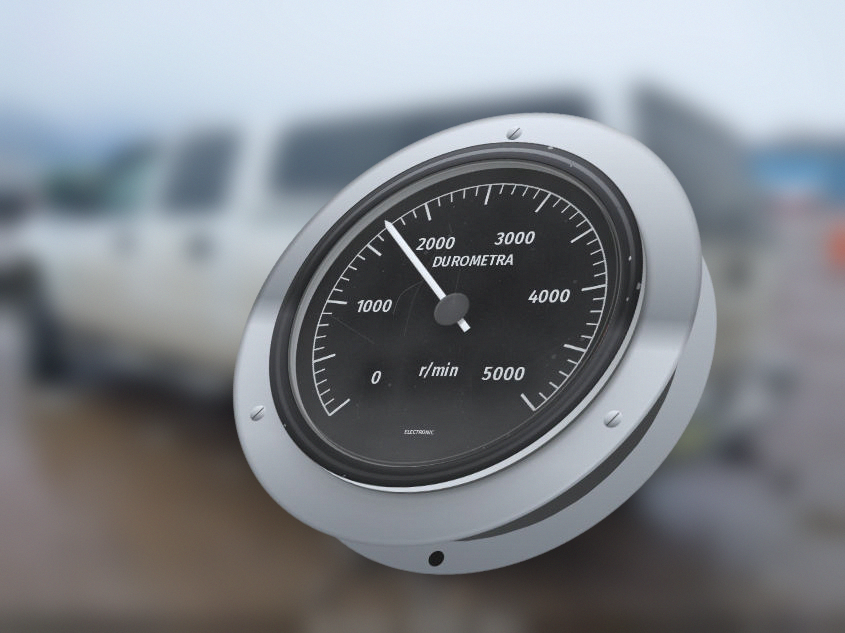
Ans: **1700** rpm
